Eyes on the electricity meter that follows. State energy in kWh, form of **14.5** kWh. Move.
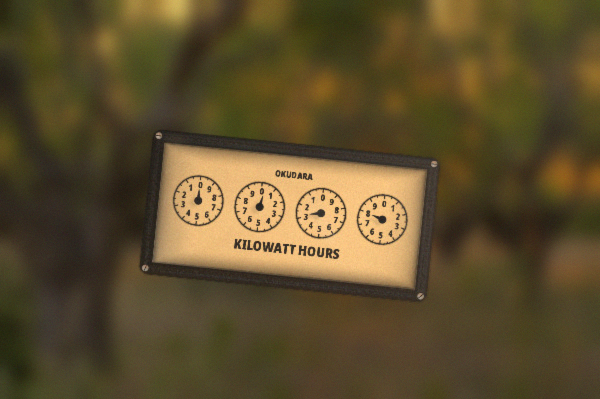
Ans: **28** kWh
